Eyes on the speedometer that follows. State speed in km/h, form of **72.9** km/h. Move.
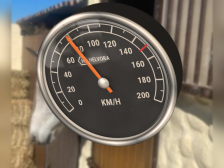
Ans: **80** km/h
